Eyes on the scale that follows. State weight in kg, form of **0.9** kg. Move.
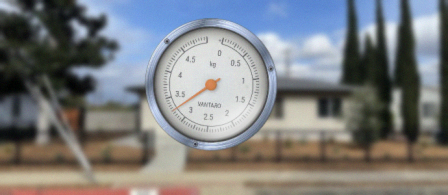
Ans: **3.25** kg
